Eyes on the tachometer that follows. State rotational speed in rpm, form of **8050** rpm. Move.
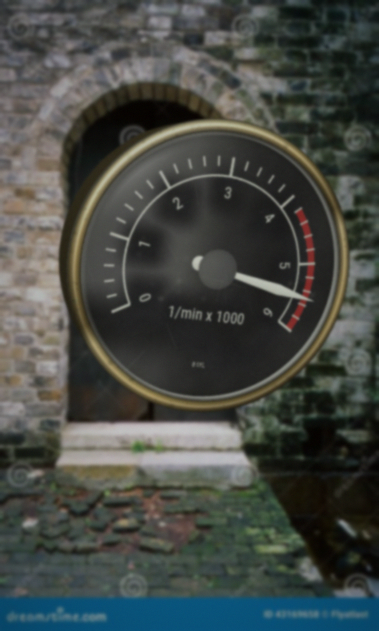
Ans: **5500** rpm
